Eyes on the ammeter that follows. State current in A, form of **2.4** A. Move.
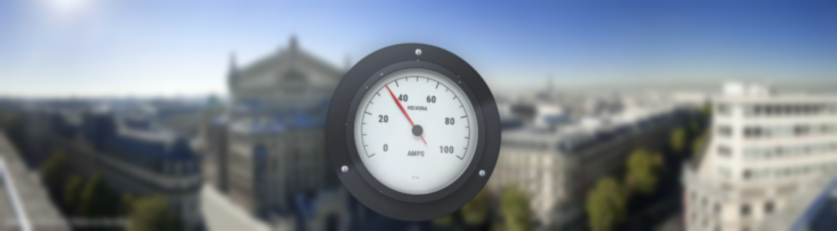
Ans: **35** A
